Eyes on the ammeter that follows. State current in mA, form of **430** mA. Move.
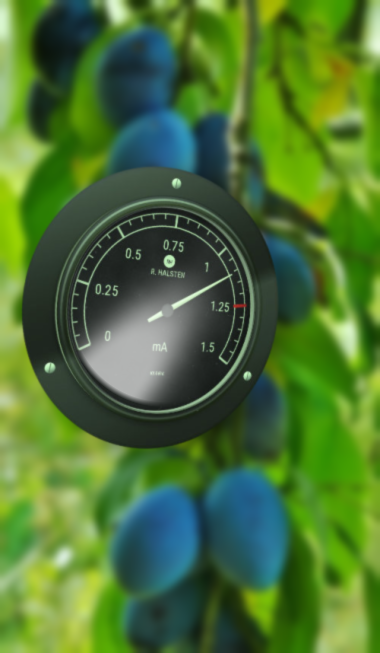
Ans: **1.1** mA
